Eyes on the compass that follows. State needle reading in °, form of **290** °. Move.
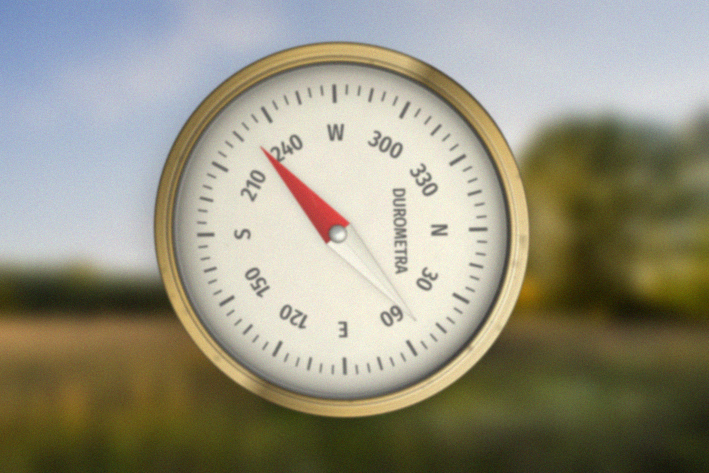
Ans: **230** °
